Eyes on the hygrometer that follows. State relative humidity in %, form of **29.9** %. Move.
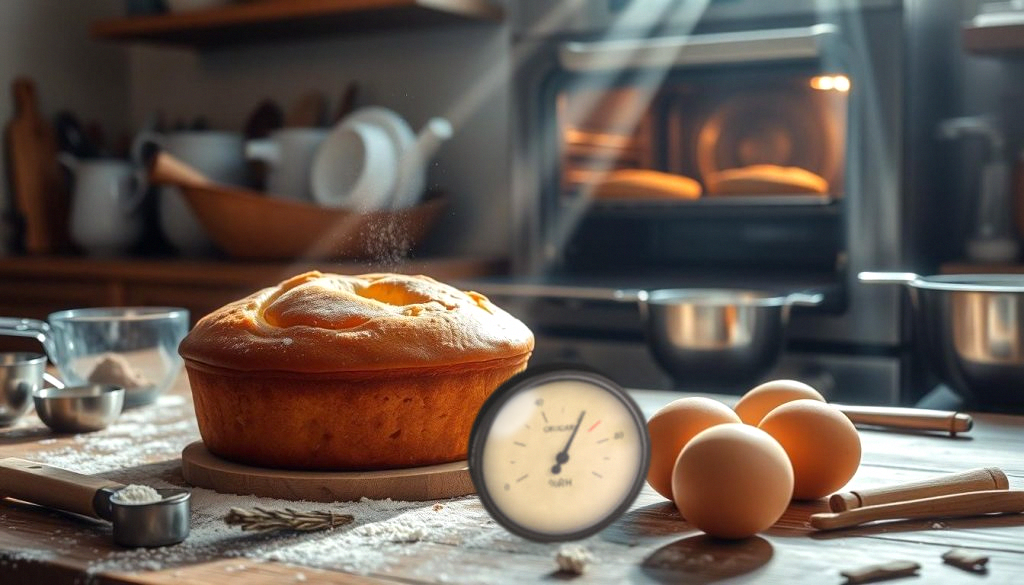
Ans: **60** %
